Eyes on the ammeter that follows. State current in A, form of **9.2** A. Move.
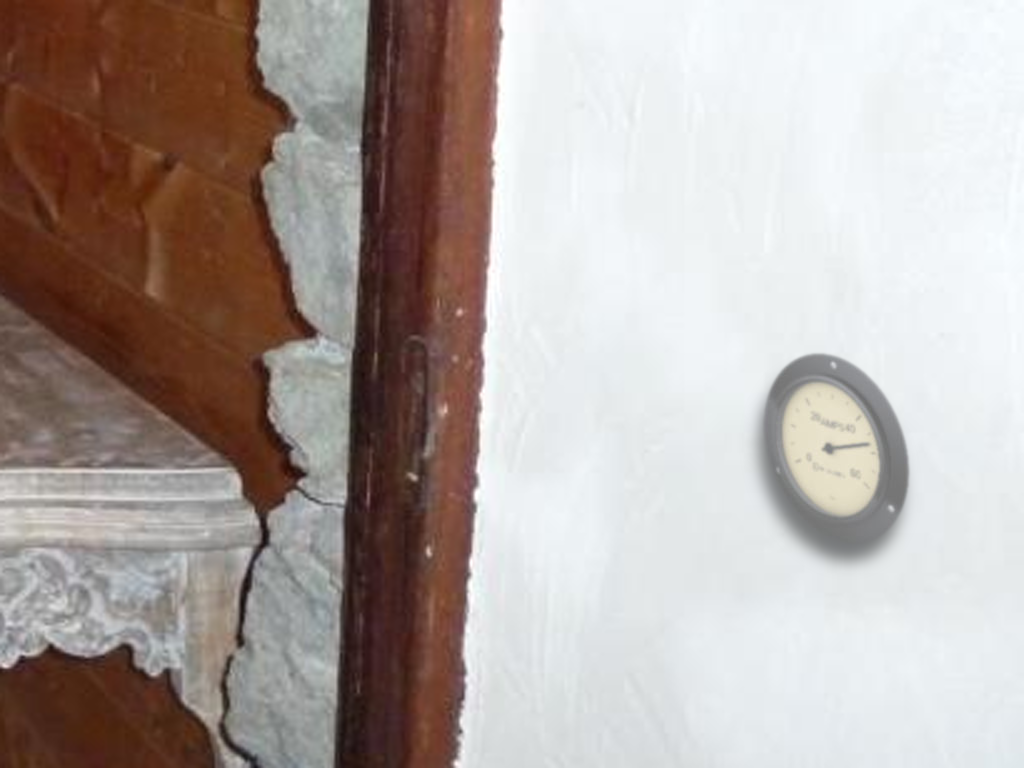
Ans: **47.5** A
